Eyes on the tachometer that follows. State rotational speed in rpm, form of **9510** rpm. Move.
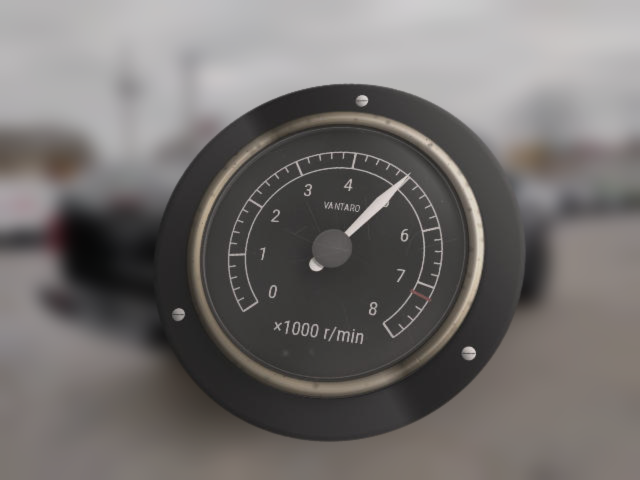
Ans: **5000** rpm
